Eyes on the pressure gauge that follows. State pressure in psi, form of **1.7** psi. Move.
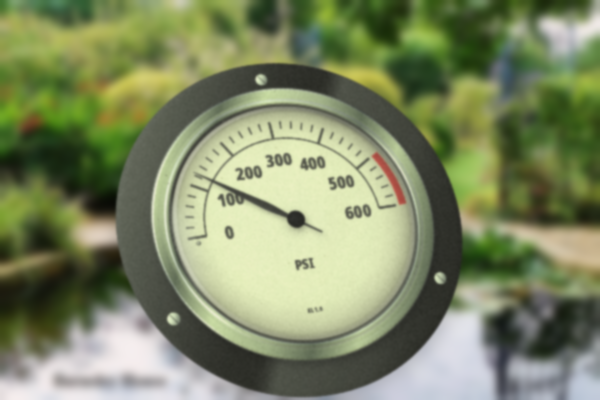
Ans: **120** psi
